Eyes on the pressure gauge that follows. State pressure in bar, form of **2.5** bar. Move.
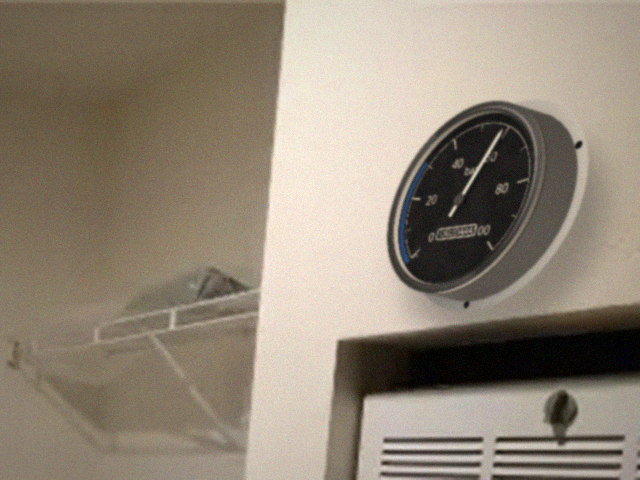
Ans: **60** bar
